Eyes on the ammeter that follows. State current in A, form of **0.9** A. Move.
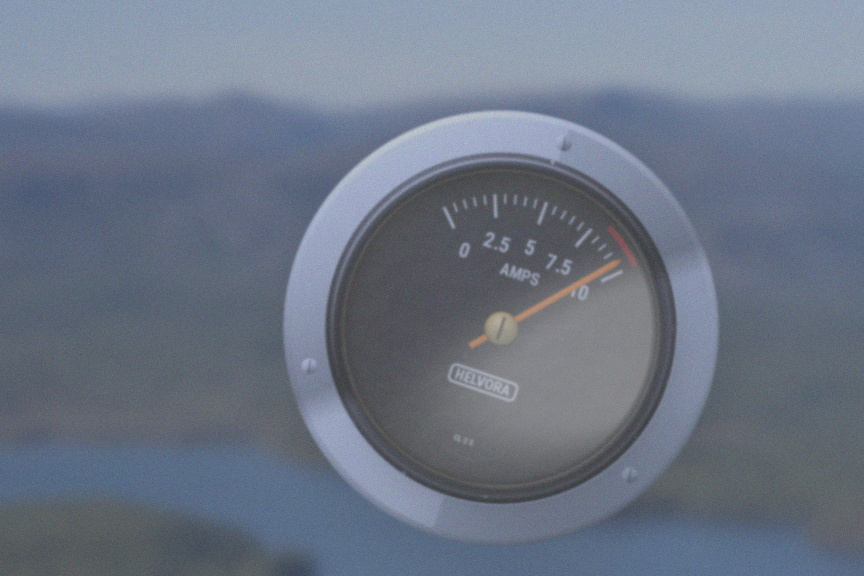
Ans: **9.5** A
